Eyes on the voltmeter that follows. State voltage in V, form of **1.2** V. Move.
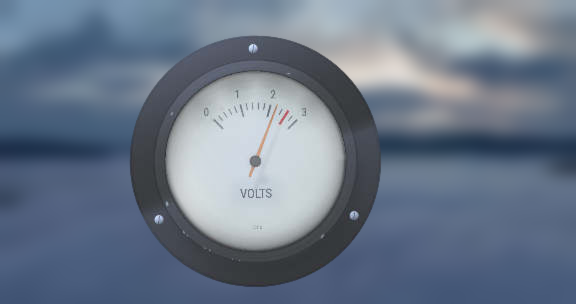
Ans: **2.2** V
